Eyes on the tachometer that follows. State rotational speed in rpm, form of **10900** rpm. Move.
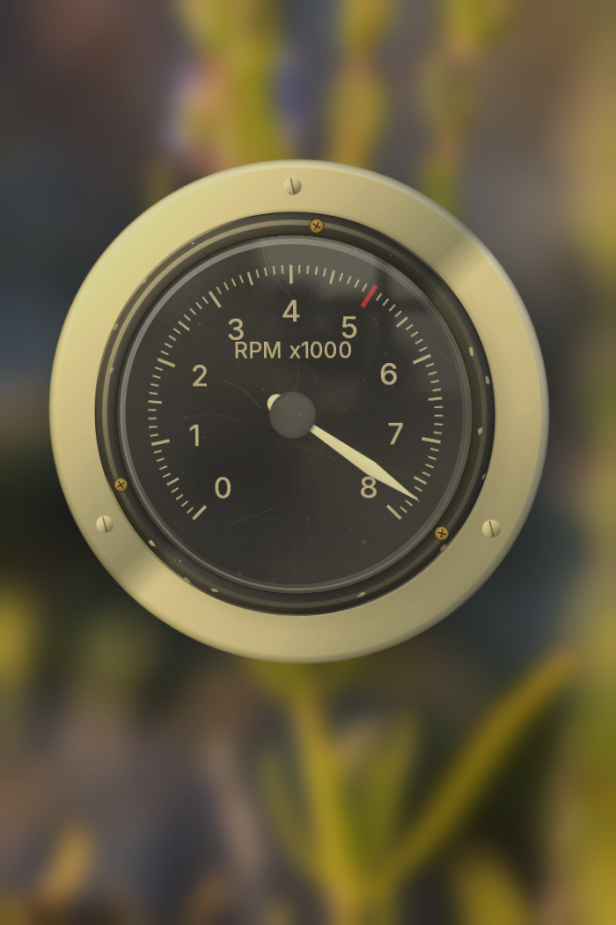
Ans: **7700** rpm
